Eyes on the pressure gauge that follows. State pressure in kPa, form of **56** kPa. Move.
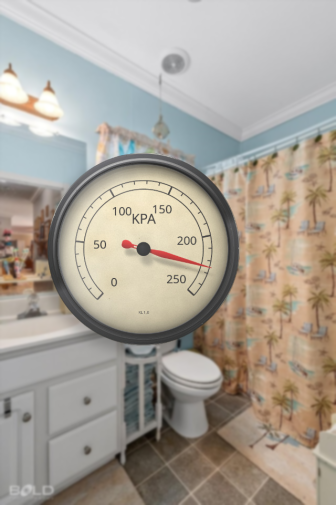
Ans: **225** kPa
